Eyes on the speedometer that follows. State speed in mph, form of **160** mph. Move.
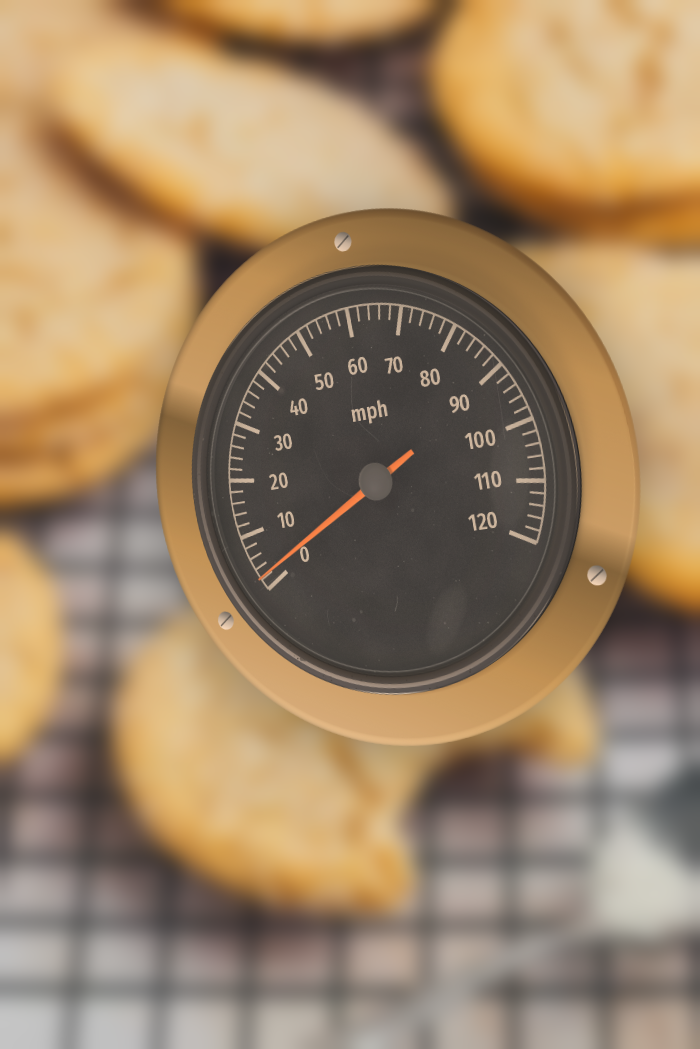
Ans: **2** mph
